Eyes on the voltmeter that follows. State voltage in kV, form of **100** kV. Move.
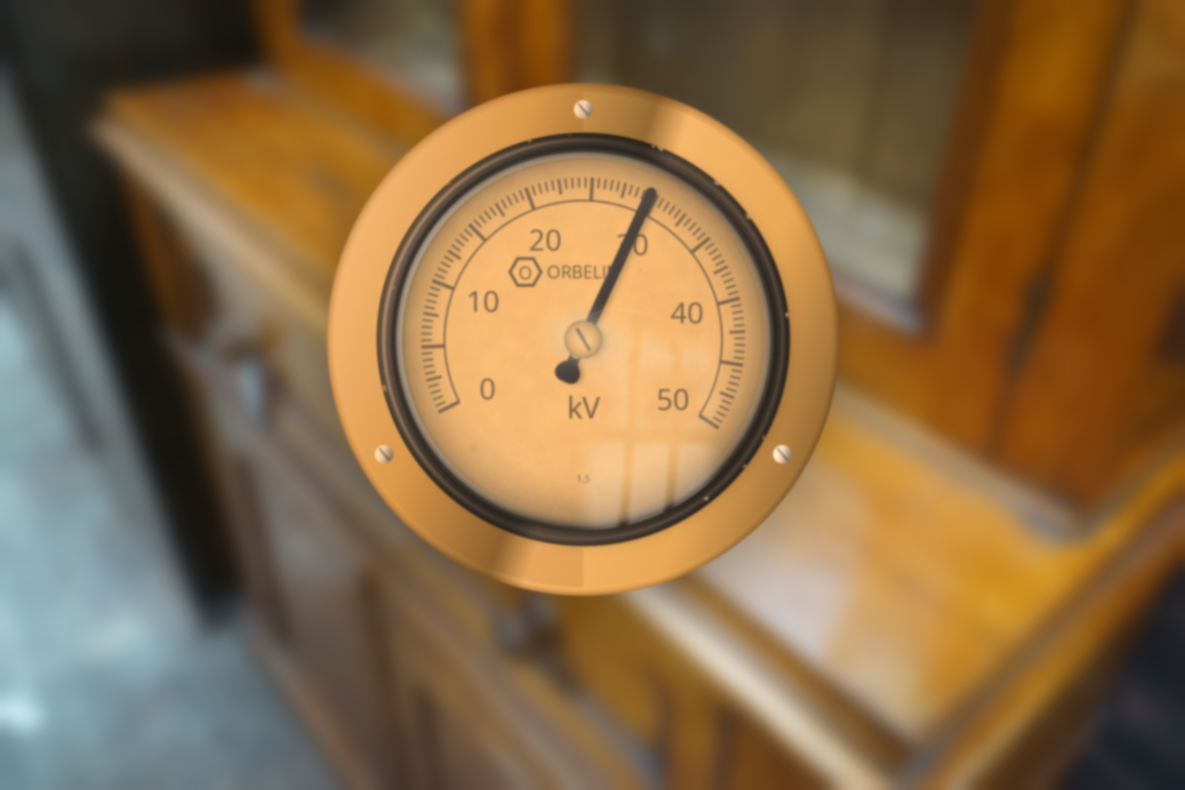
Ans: **29.5** kV
